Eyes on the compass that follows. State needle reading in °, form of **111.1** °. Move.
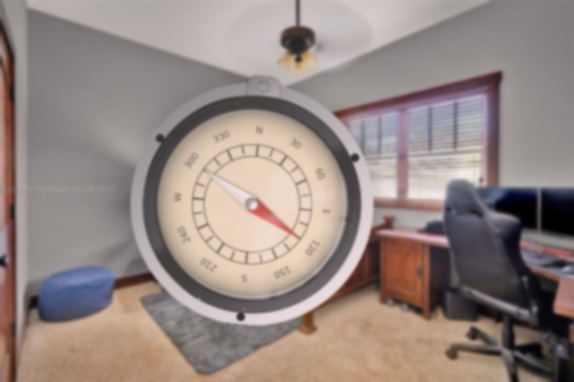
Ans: **120** °
